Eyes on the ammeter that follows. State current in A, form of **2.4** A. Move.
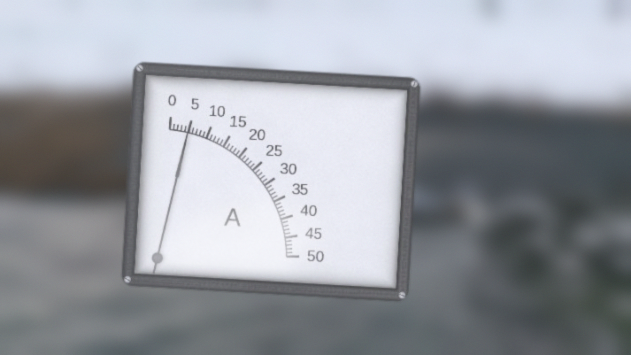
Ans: **5** A
